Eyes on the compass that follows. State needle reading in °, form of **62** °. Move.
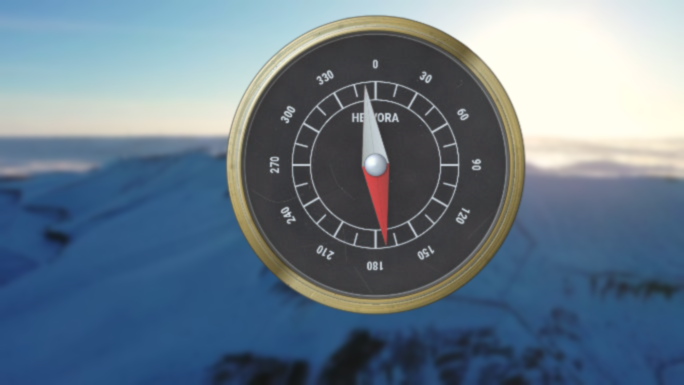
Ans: **172.5** °
